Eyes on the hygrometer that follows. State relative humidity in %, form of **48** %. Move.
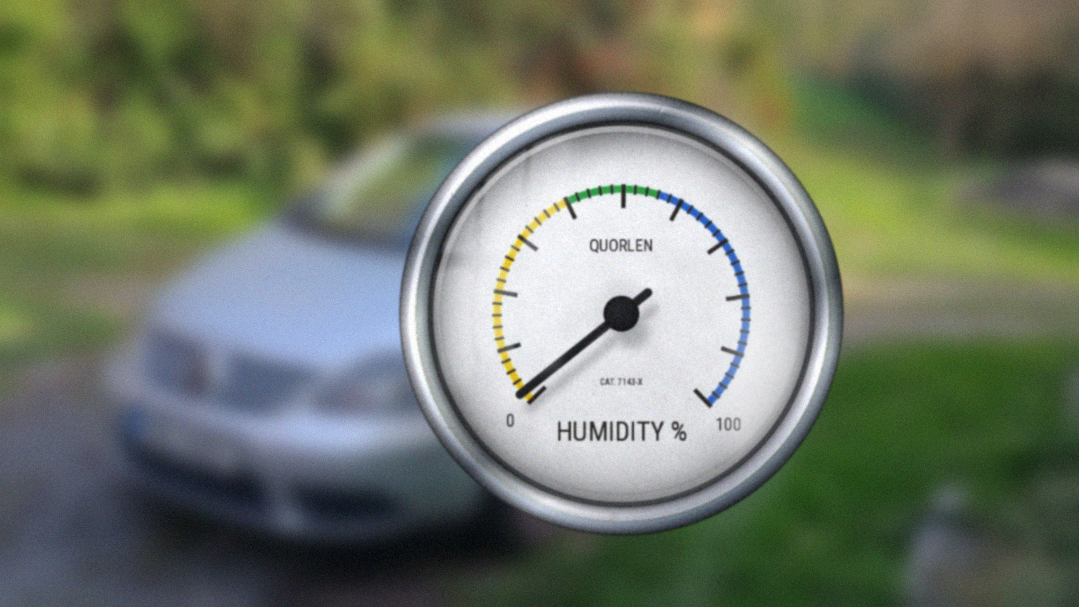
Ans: **2** %
